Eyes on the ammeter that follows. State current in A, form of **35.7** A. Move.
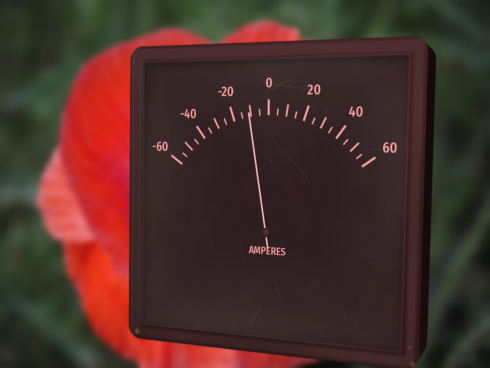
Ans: **-10** A
